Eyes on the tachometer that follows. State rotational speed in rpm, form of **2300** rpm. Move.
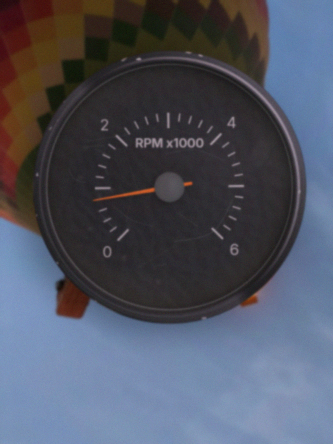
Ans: **800** rpm
